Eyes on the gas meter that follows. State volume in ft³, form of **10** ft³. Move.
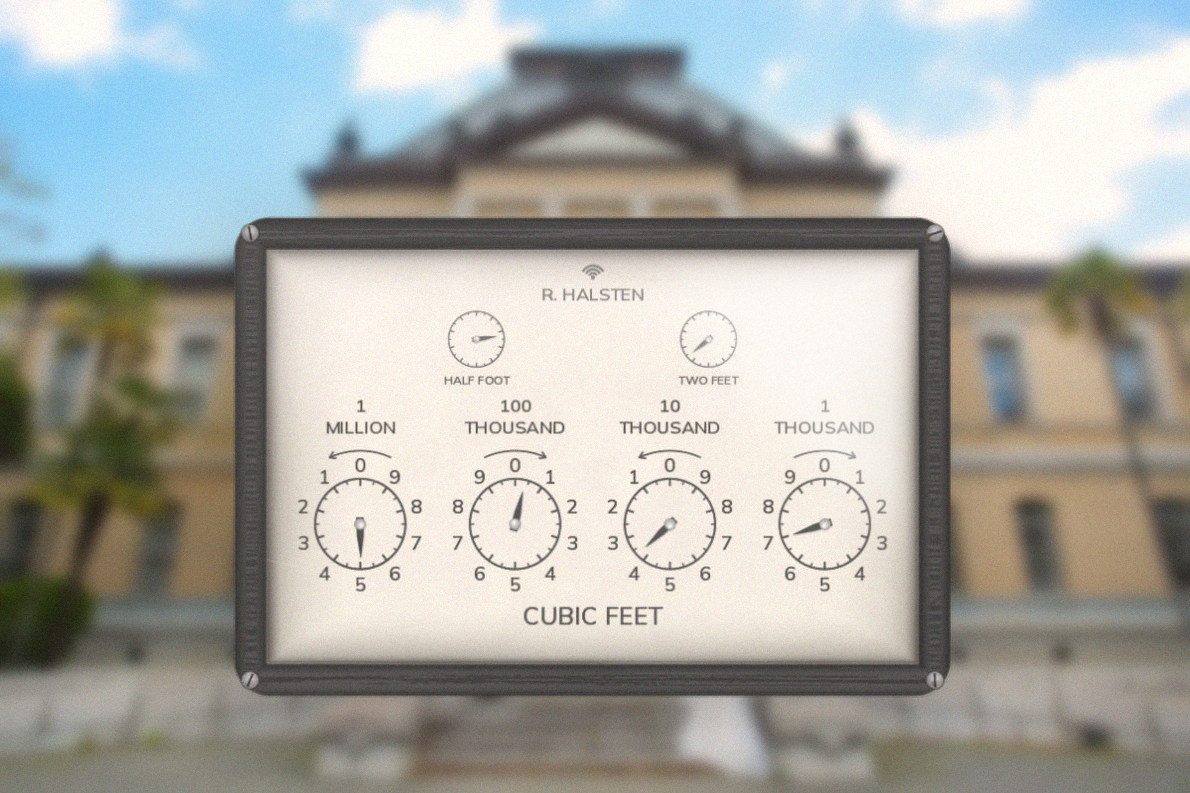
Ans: **503700** ft³
